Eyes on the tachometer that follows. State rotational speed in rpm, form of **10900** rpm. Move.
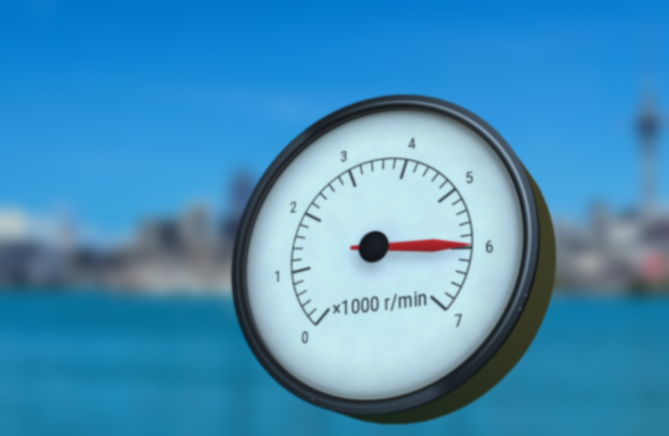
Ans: **6000** rpm
